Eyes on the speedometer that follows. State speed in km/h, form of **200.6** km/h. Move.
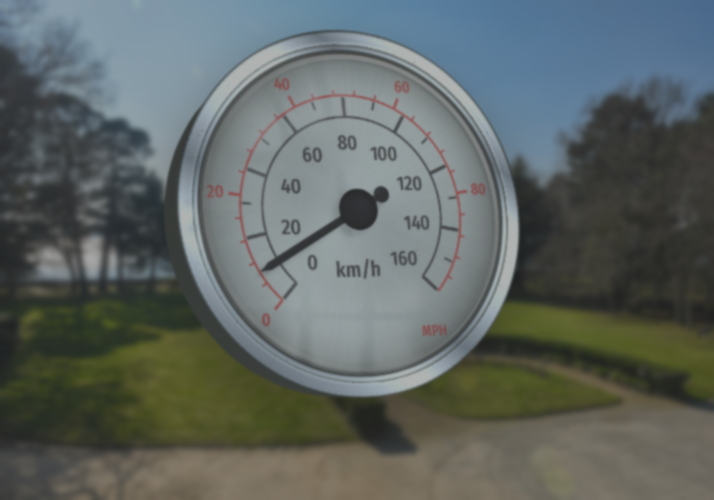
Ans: **10** km/h
